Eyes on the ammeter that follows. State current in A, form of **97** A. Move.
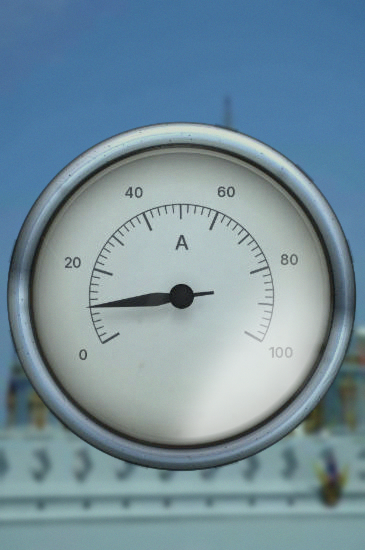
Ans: **10** A
